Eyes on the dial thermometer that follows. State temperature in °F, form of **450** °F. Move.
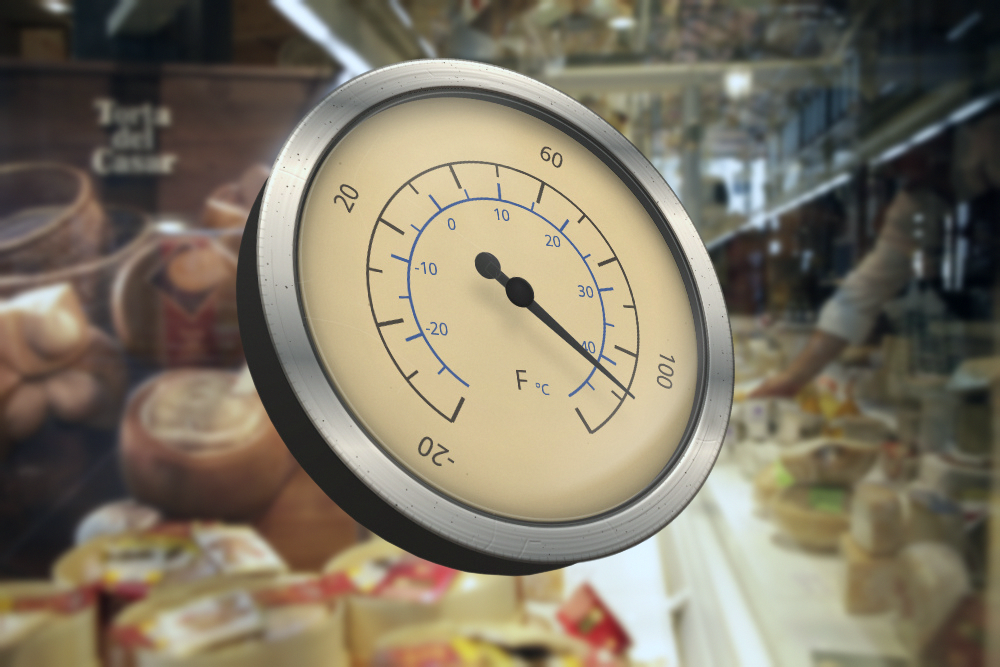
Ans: **110** °F
